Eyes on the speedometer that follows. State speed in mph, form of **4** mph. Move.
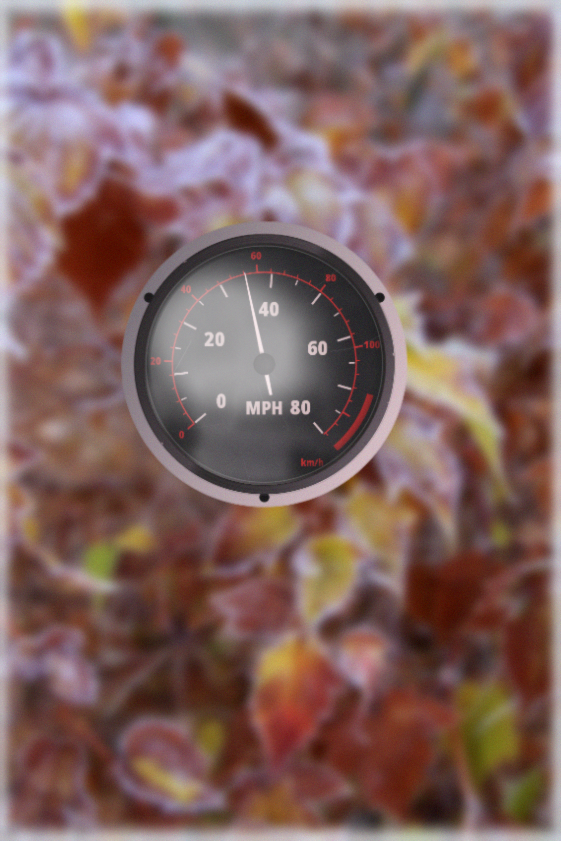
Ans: **35** mph
